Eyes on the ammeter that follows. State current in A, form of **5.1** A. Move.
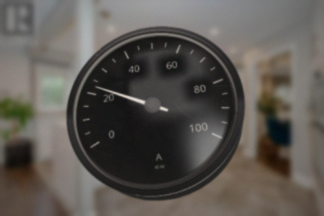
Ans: **22.5** A
